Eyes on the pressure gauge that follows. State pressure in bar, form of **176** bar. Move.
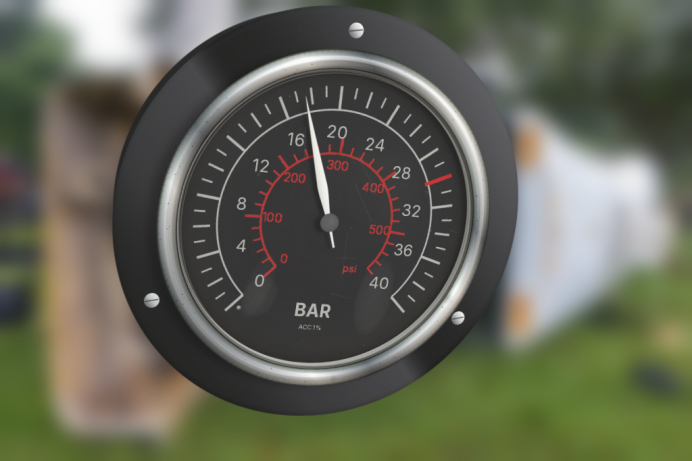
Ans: **17.5** bar
